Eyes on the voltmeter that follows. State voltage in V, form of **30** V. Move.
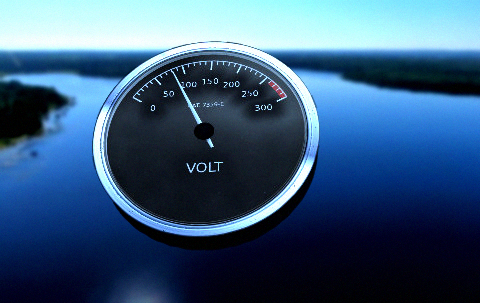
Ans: **80** V
